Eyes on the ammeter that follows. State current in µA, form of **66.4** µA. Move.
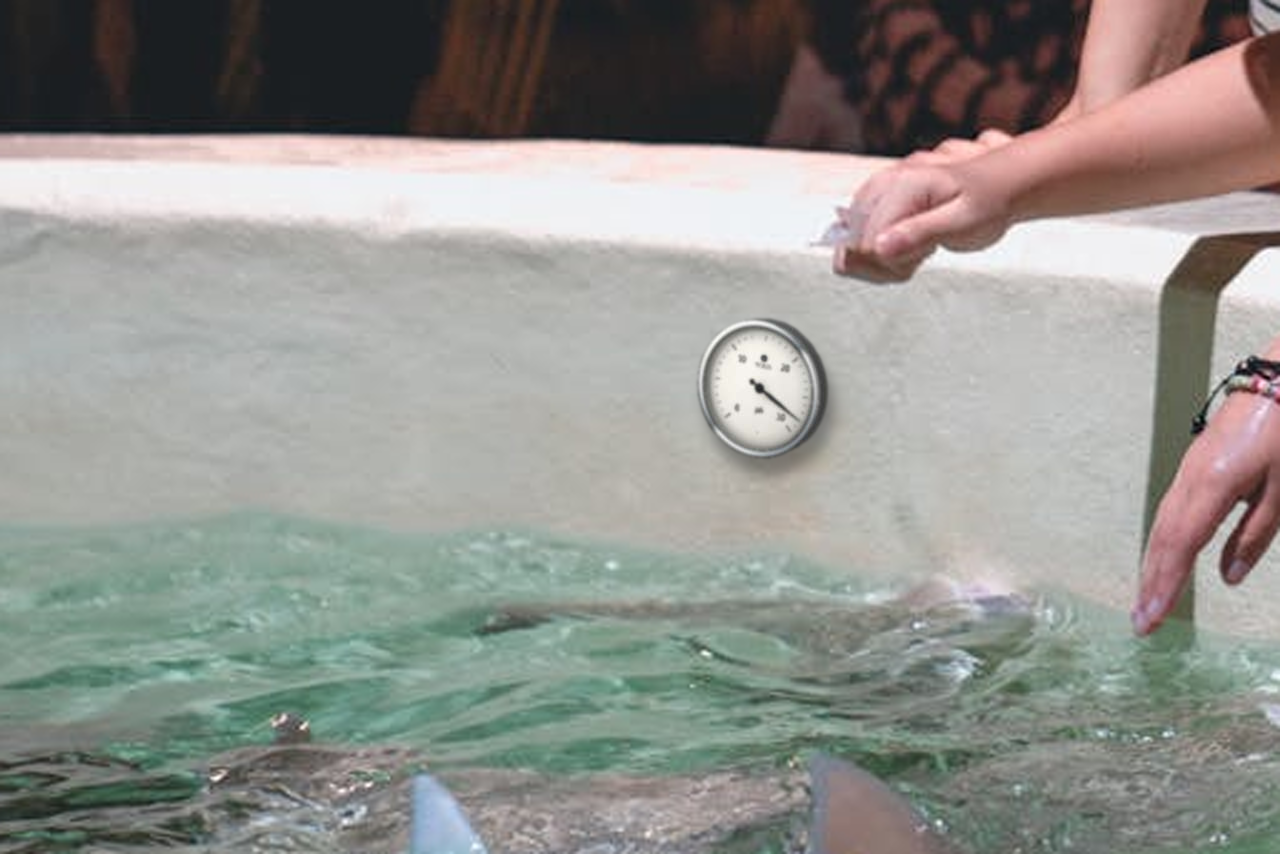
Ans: **28** µA
